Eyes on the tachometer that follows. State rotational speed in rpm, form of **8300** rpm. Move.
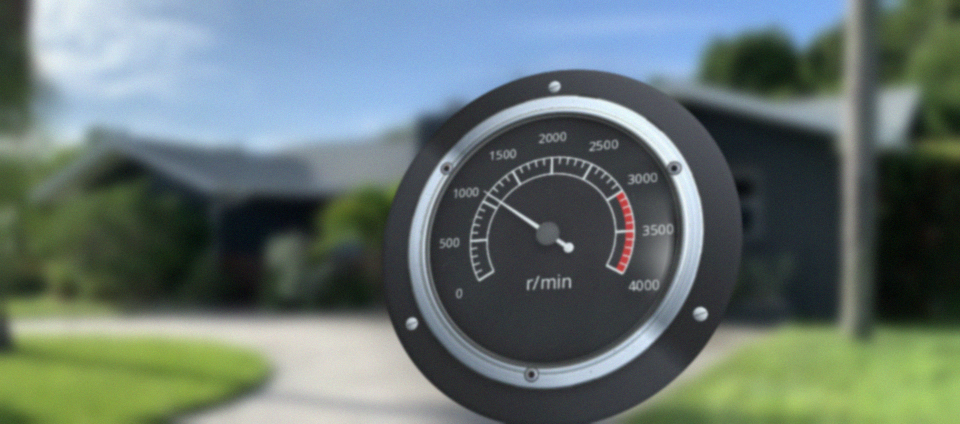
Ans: **1100** rpm
